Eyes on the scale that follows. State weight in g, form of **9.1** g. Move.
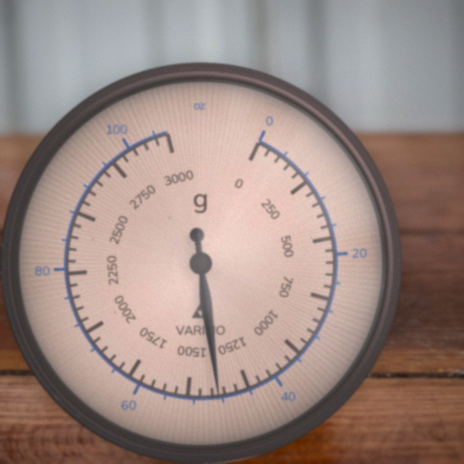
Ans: **1375** g
